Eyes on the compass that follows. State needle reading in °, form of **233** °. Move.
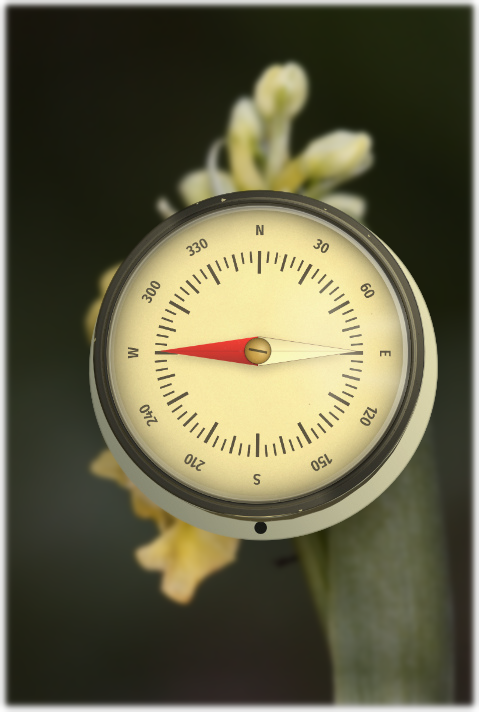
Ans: **270** °
